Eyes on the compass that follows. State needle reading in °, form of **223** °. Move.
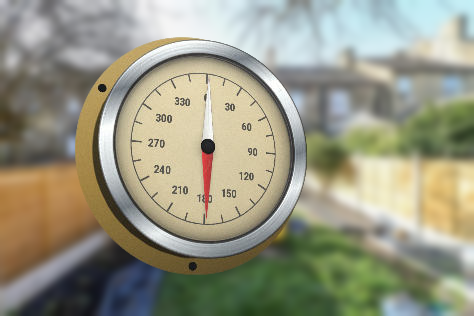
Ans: **180** °
